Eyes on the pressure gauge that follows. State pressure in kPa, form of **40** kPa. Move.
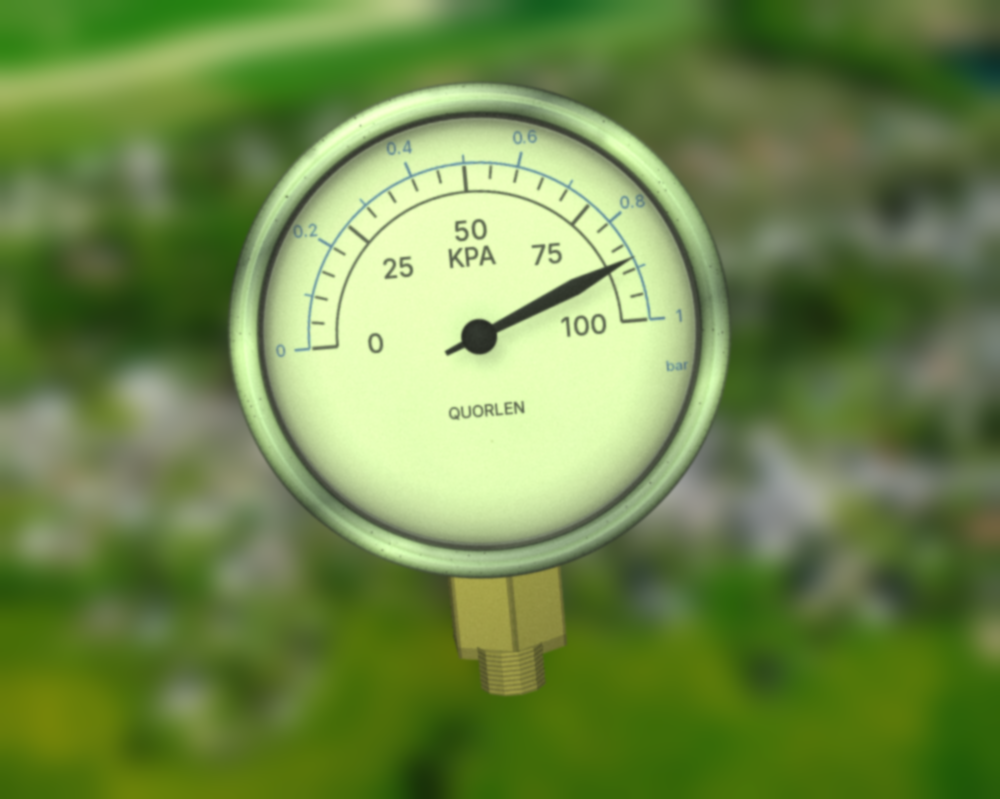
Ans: **87.5** kPa
